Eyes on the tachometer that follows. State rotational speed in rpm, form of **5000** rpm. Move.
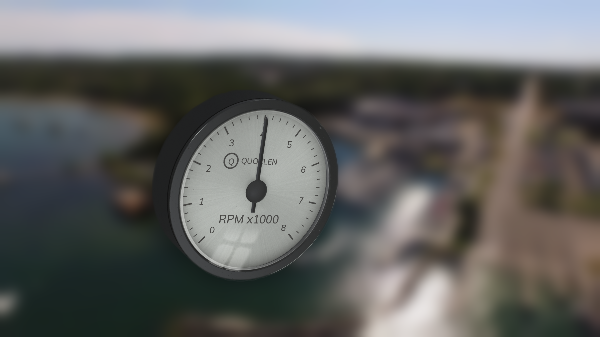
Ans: **4000** rpm
